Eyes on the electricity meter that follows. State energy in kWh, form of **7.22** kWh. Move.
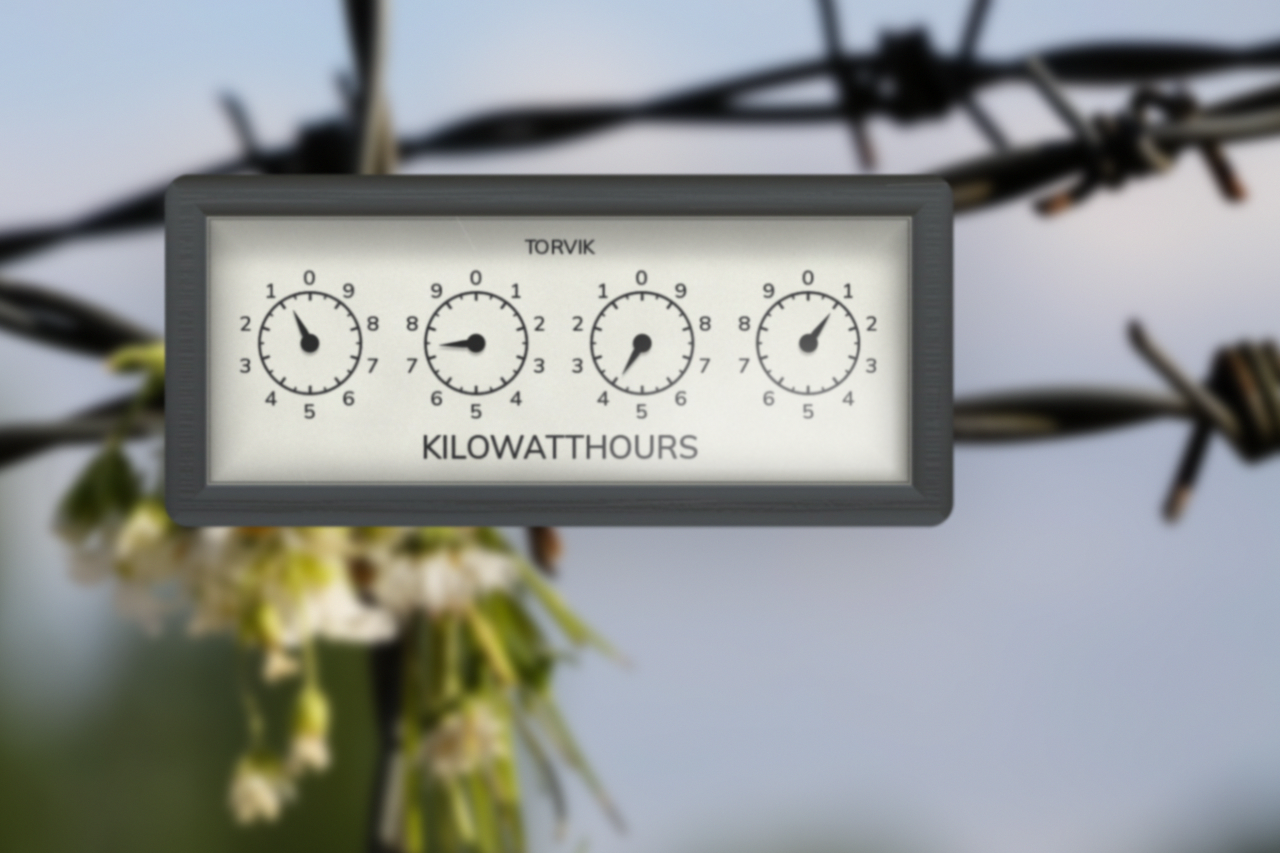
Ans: **741** kWh
